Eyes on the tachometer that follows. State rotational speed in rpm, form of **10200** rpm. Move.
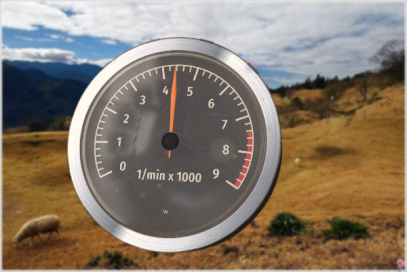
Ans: **4400** rpm
